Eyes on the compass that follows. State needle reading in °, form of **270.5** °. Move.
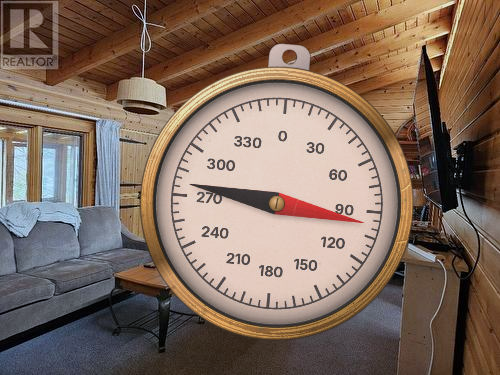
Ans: **97.5** °
